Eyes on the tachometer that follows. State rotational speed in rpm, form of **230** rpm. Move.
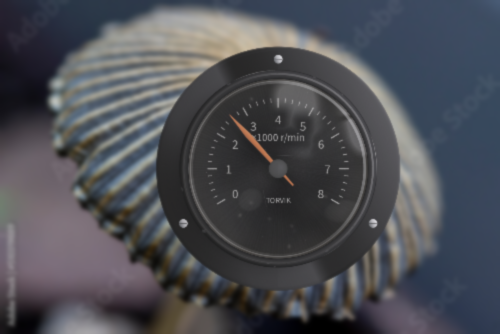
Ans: **2600** rpm
